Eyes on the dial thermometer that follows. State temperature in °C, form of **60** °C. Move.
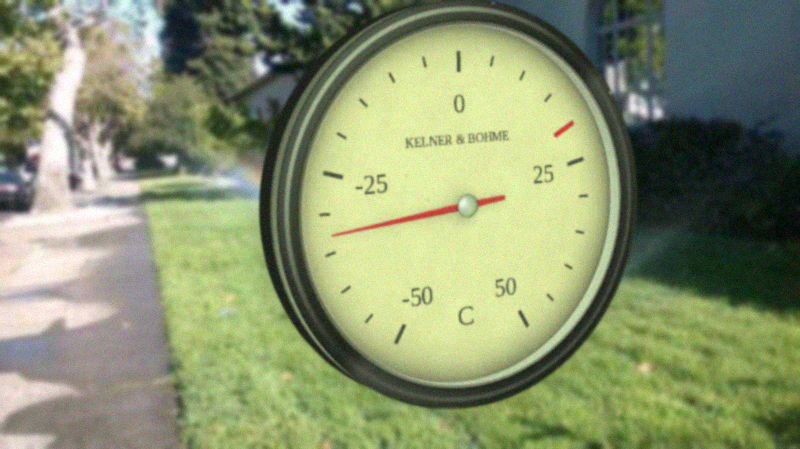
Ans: **-32.5** °C
